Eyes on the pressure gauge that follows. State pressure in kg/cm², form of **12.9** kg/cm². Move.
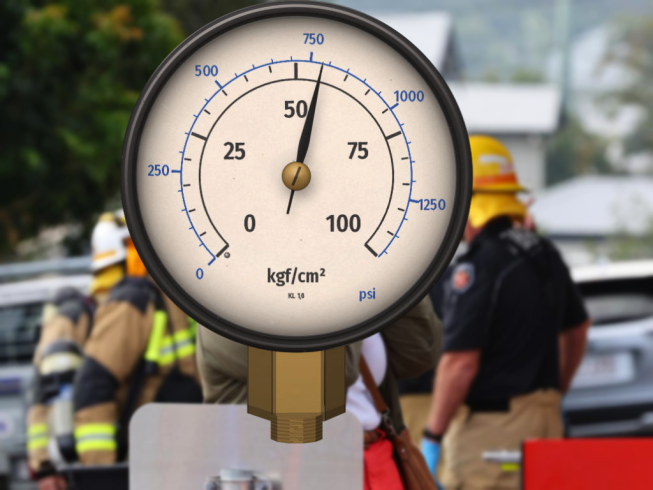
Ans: **55** kg/cm²
